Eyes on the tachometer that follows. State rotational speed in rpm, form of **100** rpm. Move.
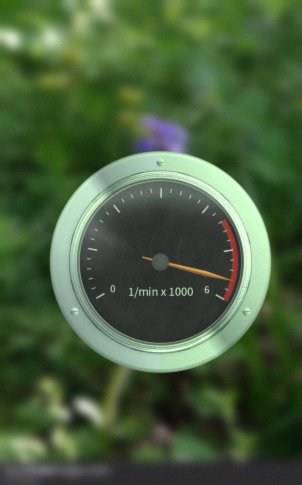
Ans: **5600** rpm
